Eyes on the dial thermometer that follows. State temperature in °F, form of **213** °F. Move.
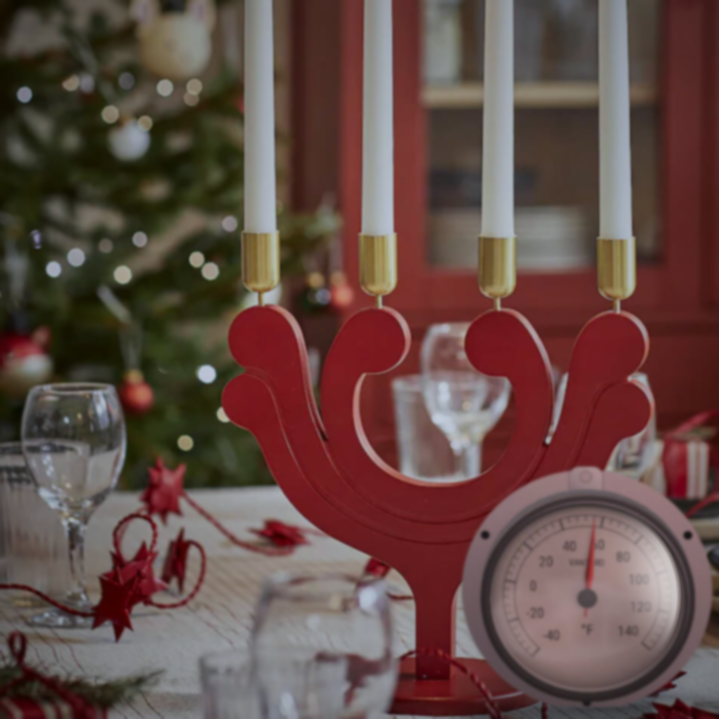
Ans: **56** °F
